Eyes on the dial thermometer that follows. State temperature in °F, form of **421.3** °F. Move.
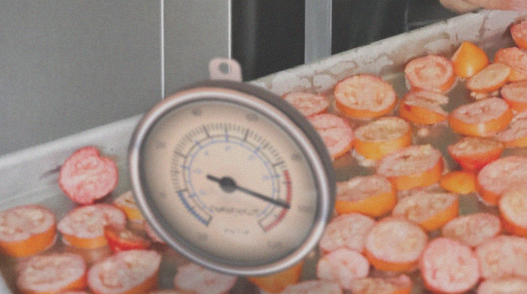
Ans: **100** °F
